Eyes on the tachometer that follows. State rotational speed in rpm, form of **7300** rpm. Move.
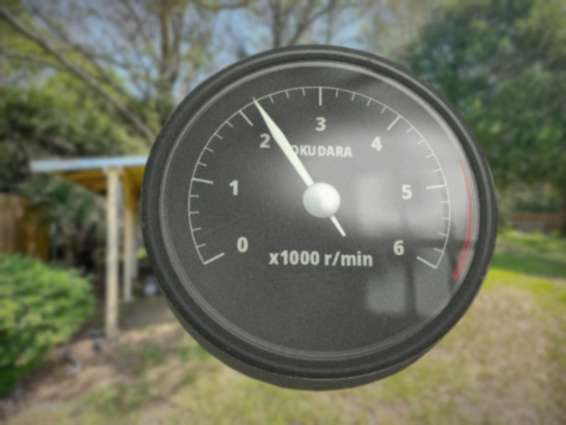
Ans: **2200** rpm
